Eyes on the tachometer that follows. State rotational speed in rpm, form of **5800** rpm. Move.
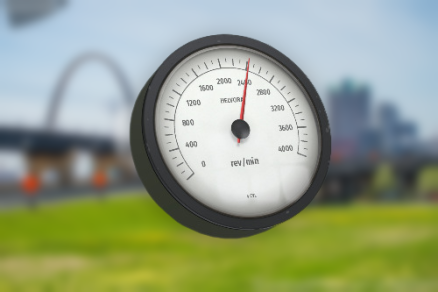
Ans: **2400** rpm
